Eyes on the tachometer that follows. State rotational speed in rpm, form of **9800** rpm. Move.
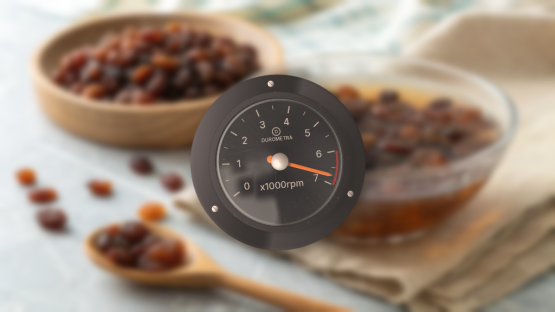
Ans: **6750** rpm
